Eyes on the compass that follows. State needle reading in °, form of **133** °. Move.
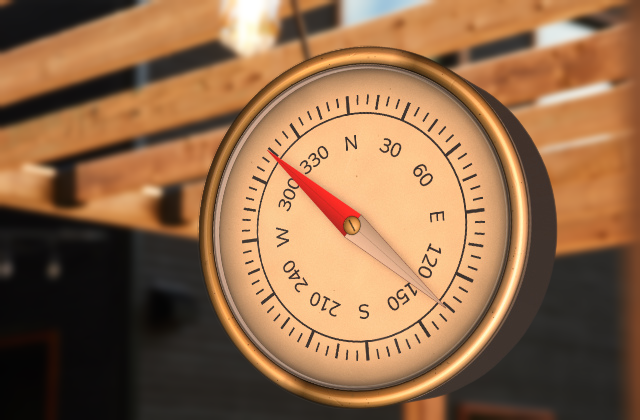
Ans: **315** °
